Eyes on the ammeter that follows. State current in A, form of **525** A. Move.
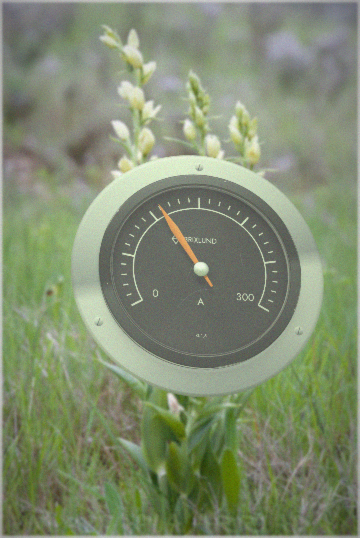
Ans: **110** A
